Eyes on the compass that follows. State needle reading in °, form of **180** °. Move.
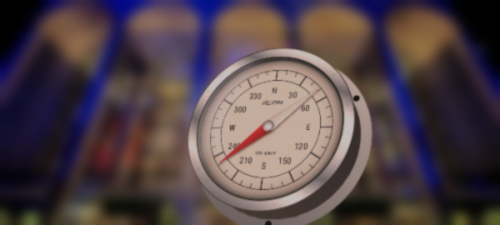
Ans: **230** °
